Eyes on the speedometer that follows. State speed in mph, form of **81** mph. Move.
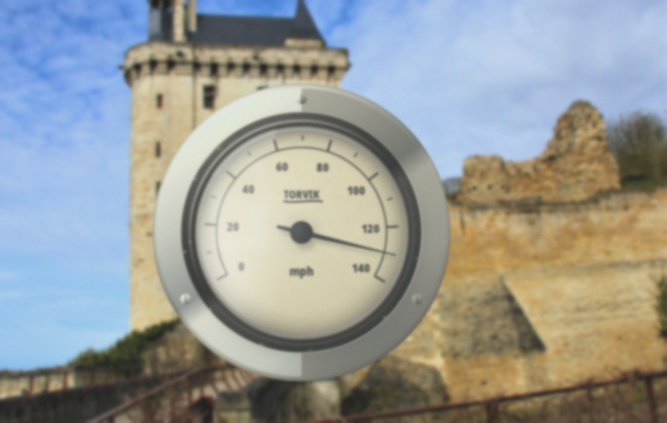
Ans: **130** mph
